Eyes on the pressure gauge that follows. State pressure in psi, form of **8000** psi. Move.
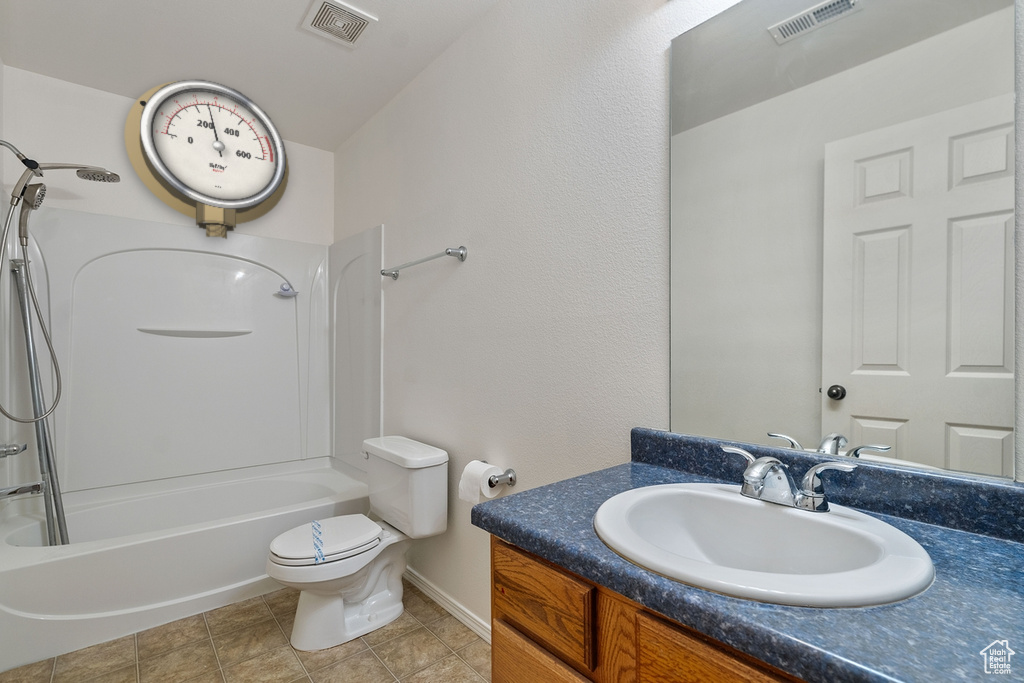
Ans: **250** psi
